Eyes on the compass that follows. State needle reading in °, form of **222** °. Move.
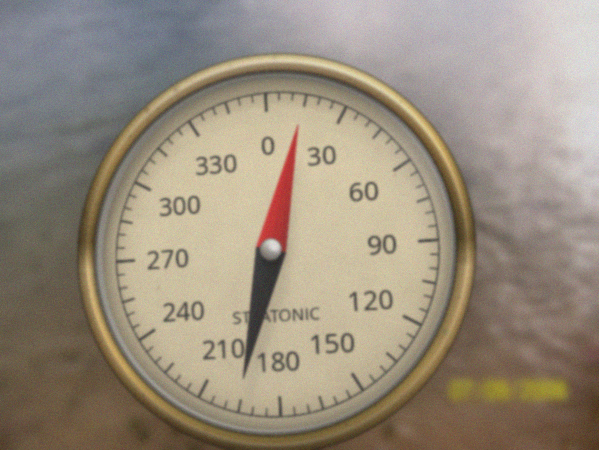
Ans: **15** °
